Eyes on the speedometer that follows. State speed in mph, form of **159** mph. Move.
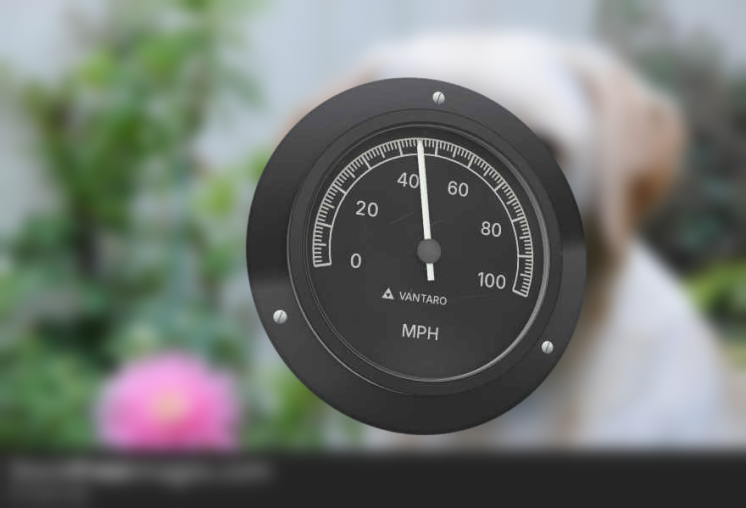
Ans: **45** mph
